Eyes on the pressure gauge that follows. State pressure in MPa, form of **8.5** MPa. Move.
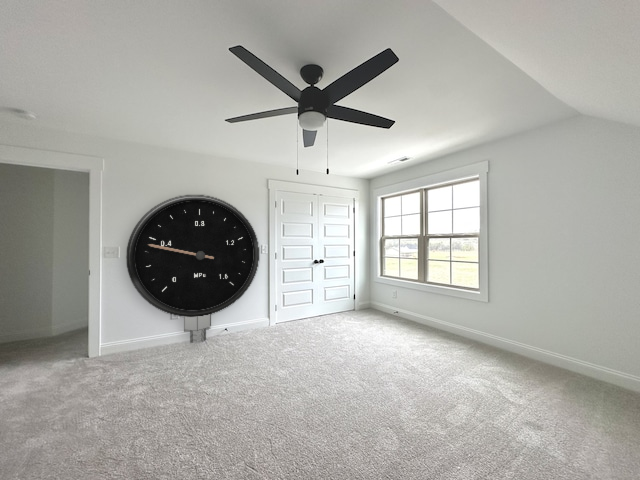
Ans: **0.35** MPa
